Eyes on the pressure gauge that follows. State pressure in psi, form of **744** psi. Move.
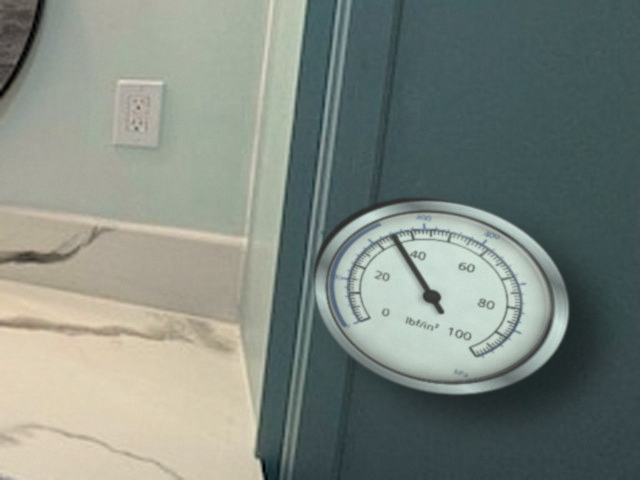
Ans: **35** psi
